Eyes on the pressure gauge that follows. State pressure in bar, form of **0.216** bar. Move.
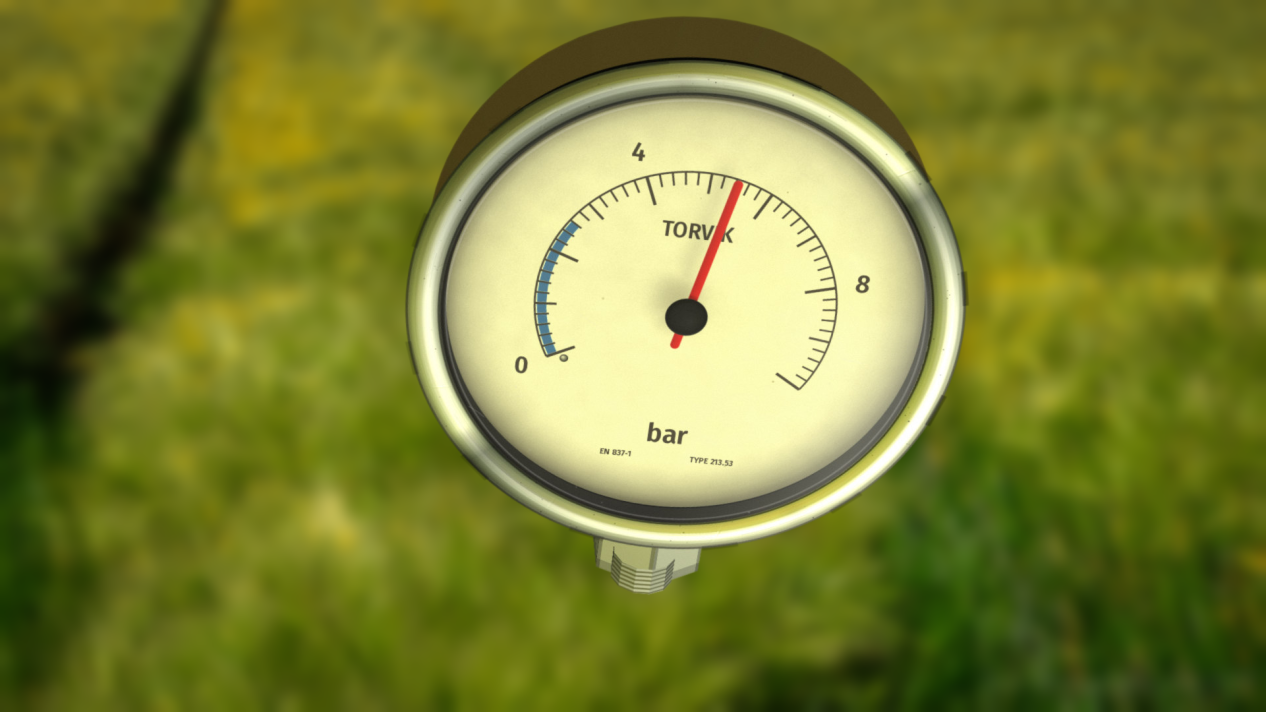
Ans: **5.4** bar
